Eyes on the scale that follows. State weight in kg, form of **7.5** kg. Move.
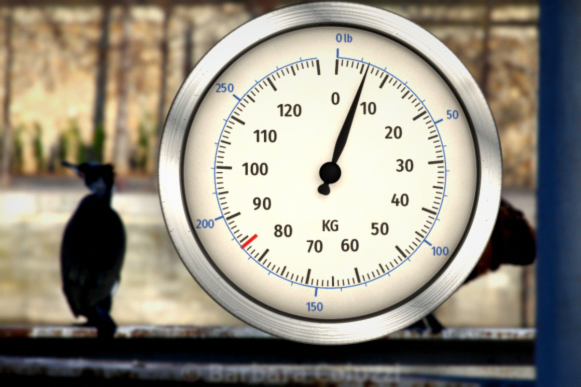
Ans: **6** kg
